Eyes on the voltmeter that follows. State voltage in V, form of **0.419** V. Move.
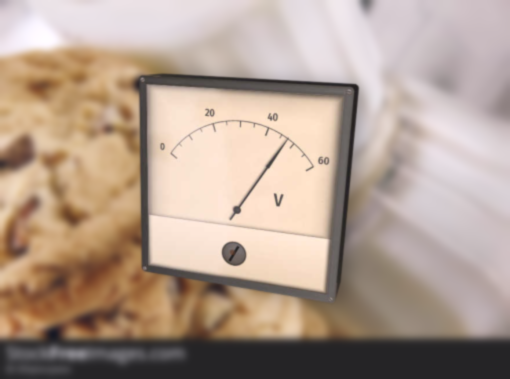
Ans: **47.5** V
